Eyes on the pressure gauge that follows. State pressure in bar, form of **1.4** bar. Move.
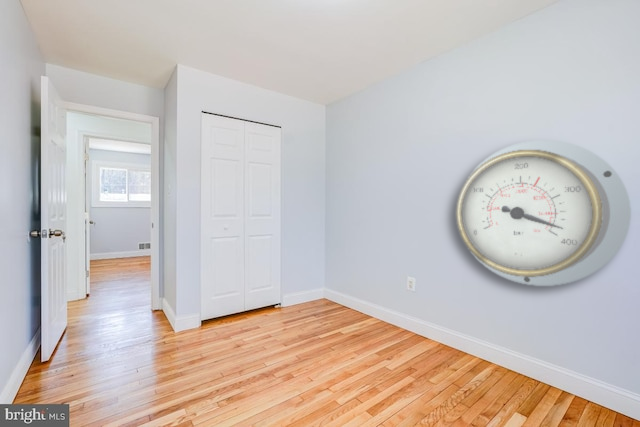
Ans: **380** bar
